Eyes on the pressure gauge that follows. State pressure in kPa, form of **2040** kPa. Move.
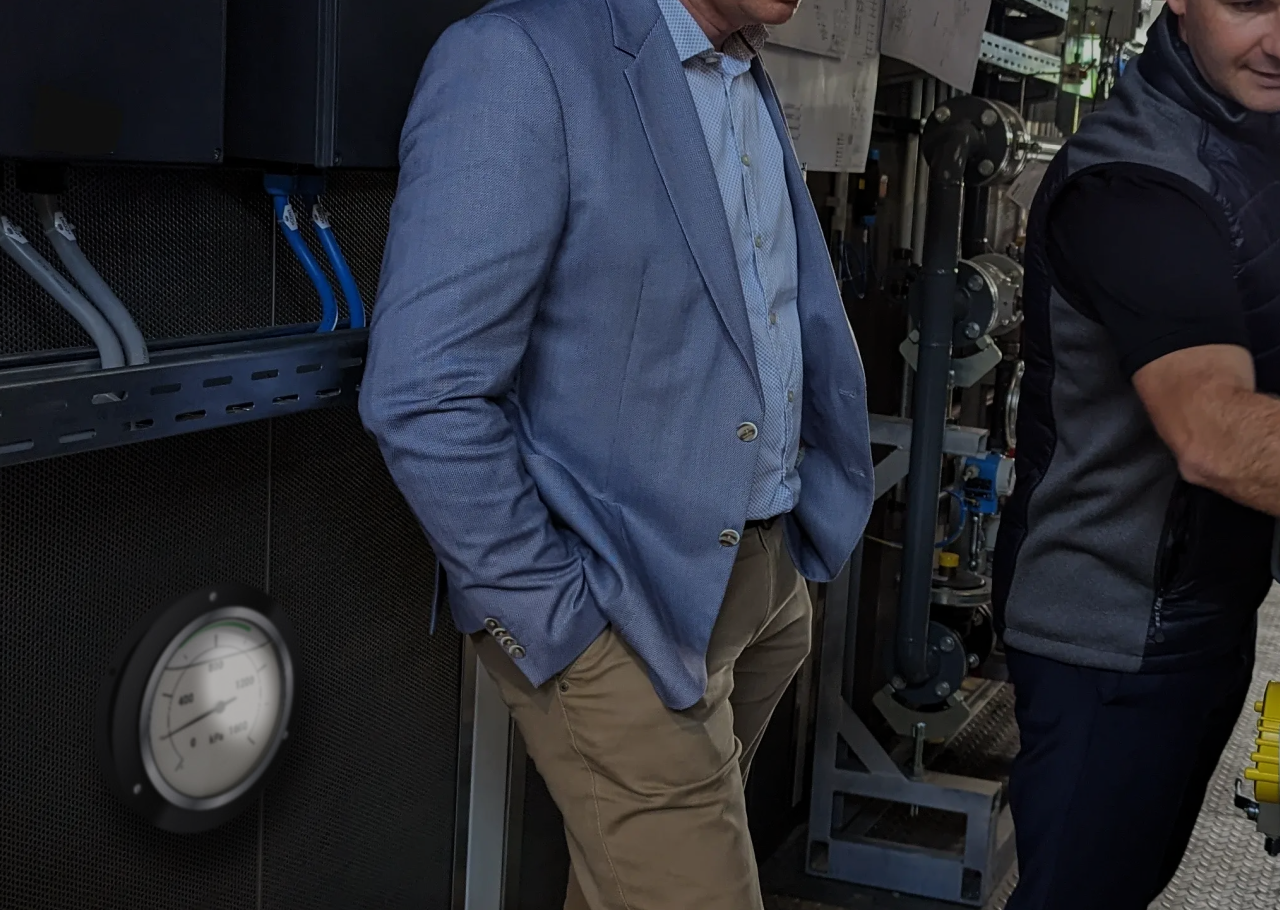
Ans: **200** kPa
